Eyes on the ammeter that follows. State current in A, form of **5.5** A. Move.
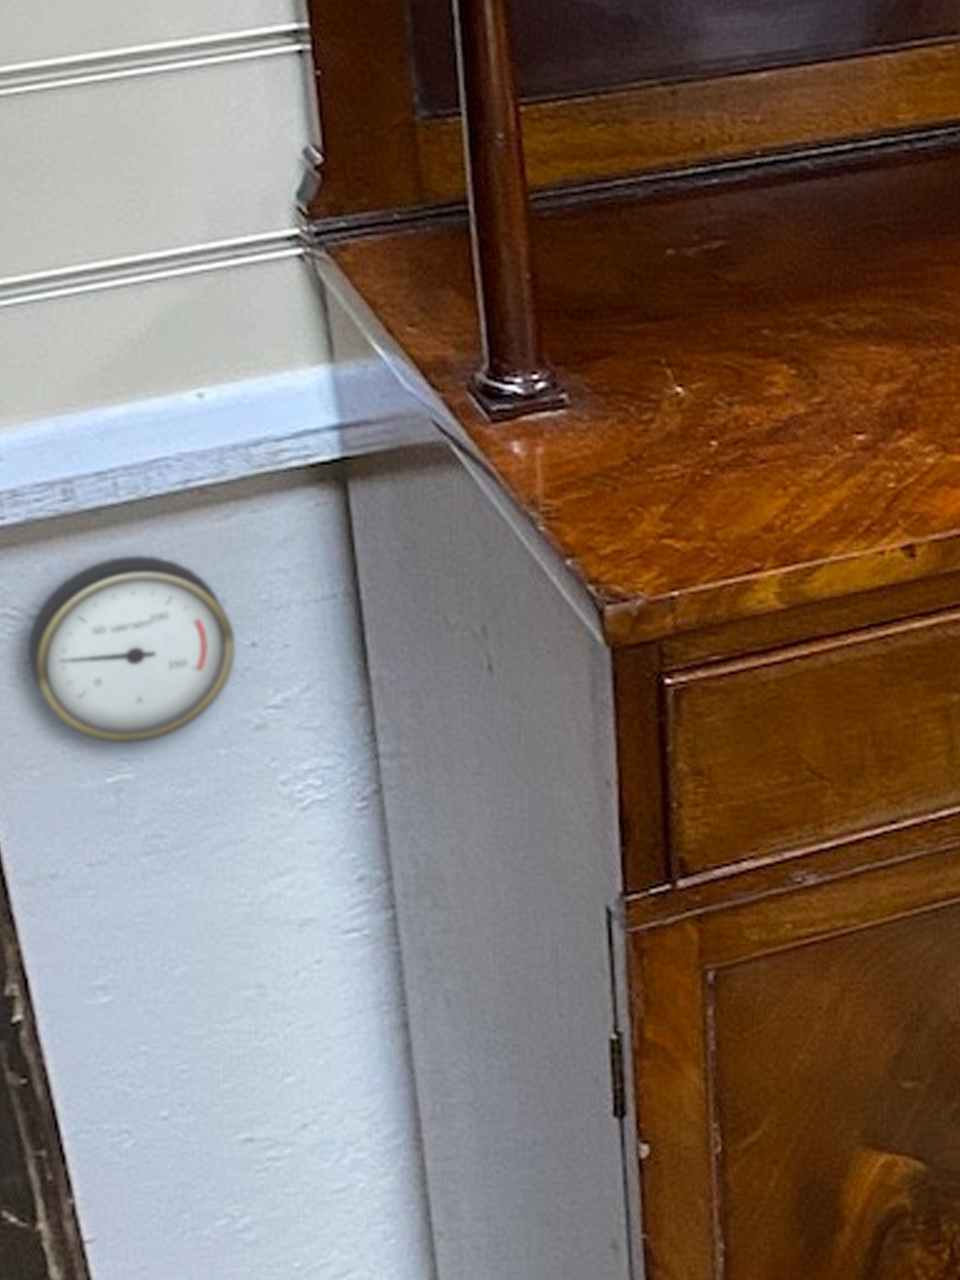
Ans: **25** A
